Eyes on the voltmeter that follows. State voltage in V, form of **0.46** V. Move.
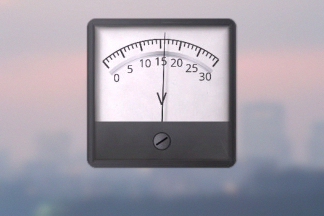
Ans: **16** V
